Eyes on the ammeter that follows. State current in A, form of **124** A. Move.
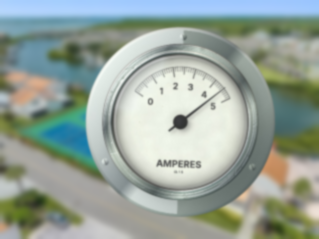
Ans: **4.5** A
